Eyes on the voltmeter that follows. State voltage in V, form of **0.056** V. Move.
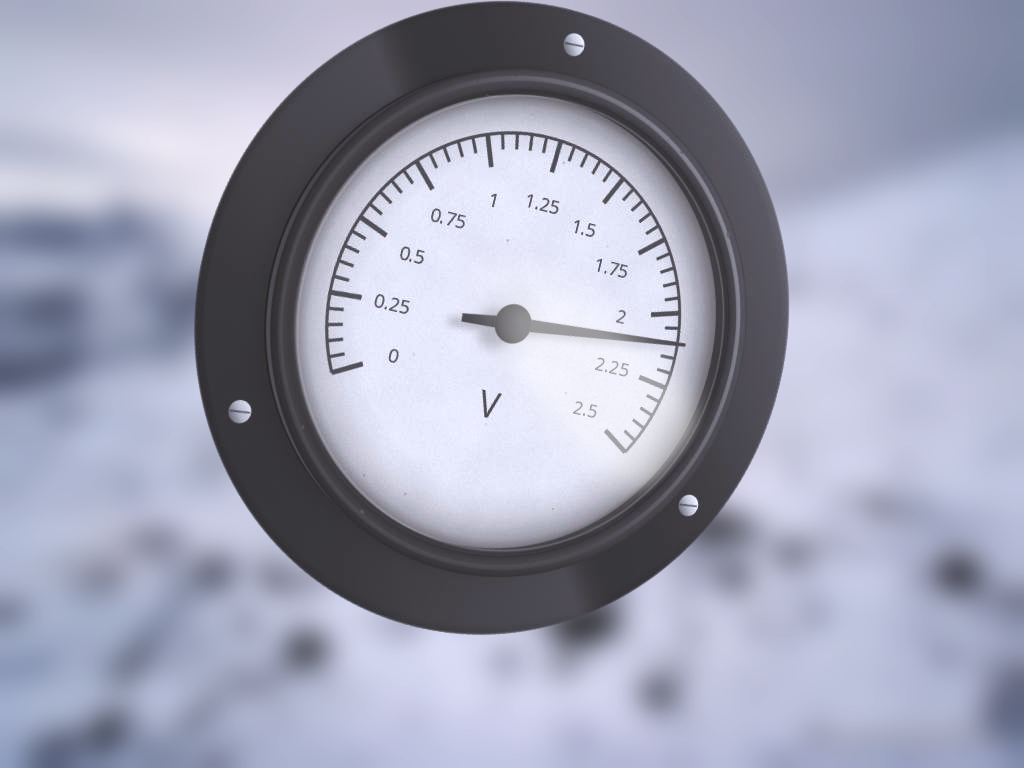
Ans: **2.1** V
